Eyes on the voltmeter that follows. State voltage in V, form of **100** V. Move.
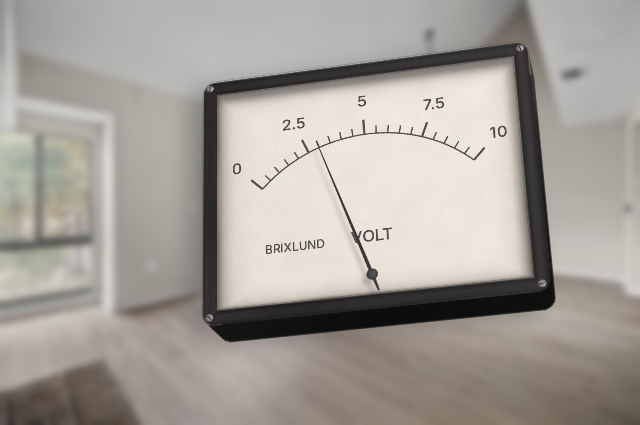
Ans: **3** V
